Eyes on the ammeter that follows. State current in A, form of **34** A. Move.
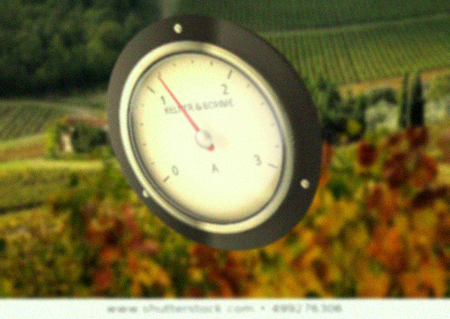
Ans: **1.2** A
